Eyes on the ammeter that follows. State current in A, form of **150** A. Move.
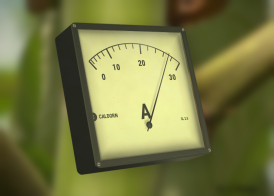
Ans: **27** A
